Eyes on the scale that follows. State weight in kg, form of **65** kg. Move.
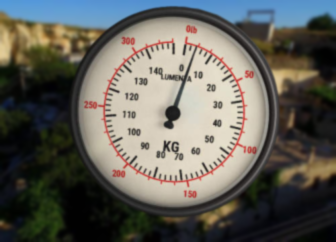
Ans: **4** kg
